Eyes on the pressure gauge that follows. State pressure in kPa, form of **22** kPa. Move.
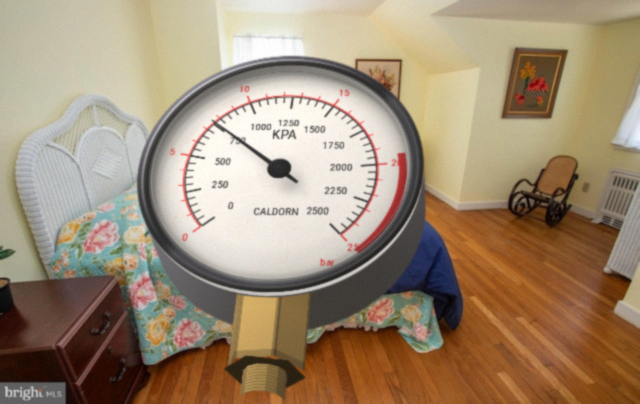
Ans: **750** kPa
